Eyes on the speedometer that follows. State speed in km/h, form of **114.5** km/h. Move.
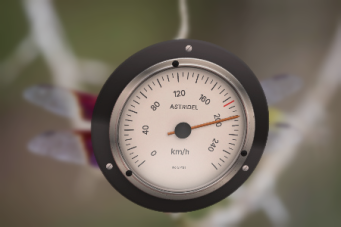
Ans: **200** km/h
